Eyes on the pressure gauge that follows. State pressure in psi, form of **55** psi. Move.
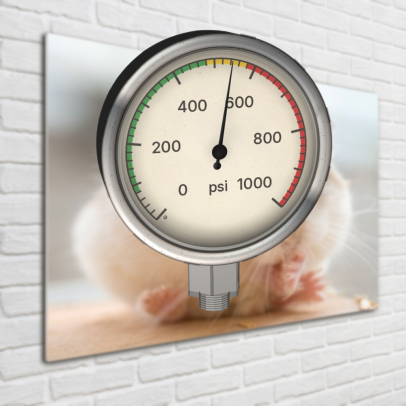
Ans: **540** psi
